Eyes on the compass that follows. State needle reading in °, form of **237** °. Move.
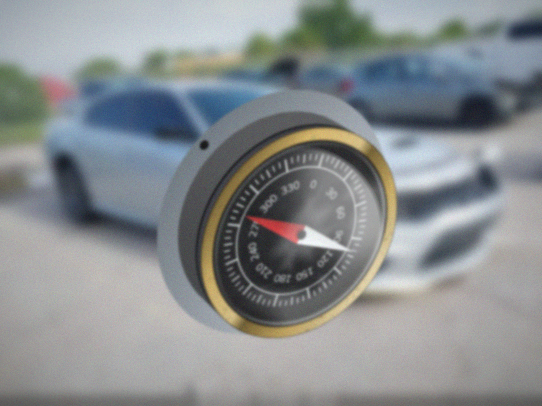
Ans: **280** °
